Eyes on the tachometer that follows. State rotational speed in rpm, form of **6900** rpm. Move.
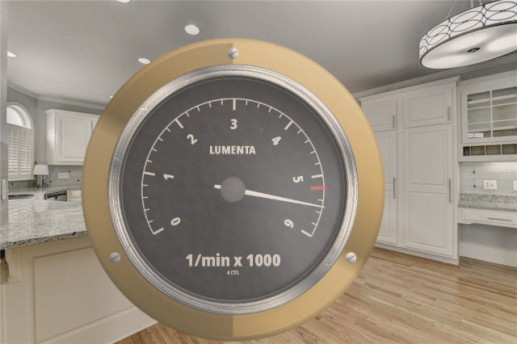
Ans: **5500** rpm
